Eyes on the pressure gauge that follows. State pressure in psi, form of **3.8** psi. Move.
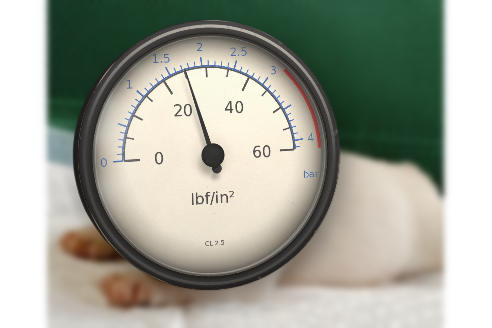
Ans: **25** psi
